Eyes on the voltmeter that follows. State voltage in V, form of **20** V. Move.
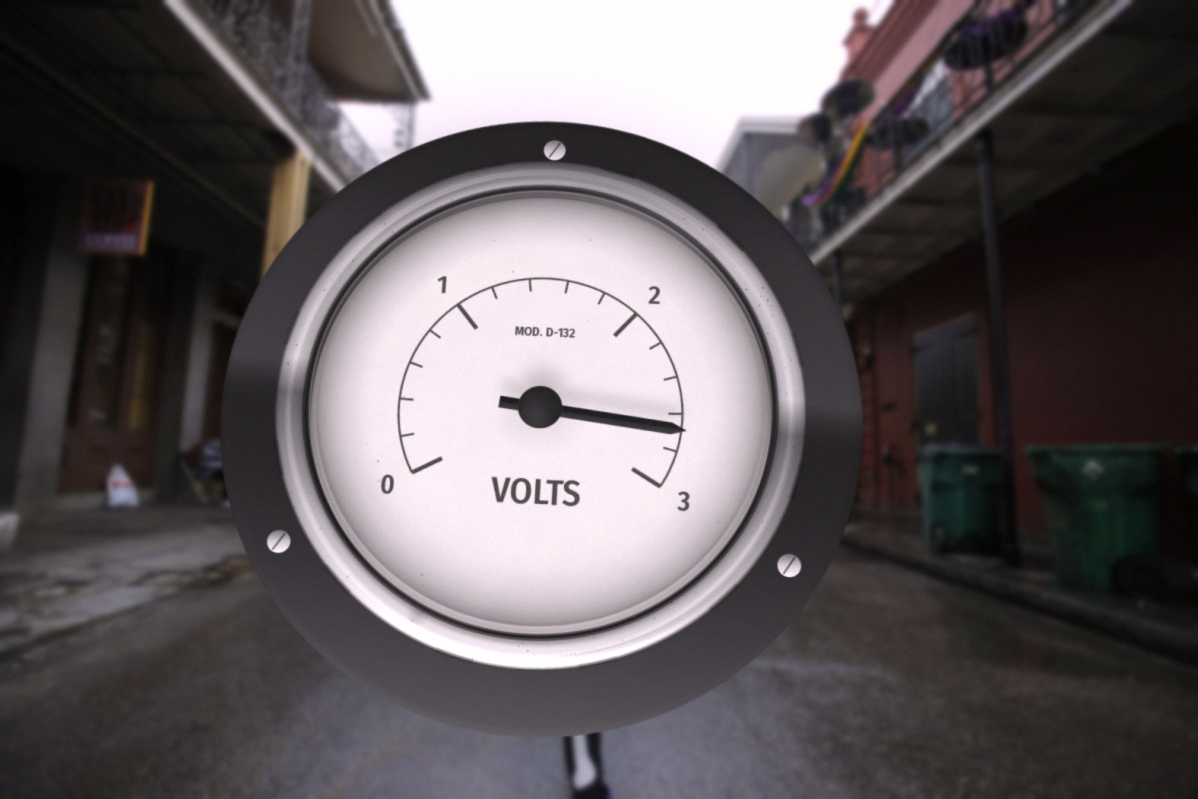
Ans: **2.7** V
